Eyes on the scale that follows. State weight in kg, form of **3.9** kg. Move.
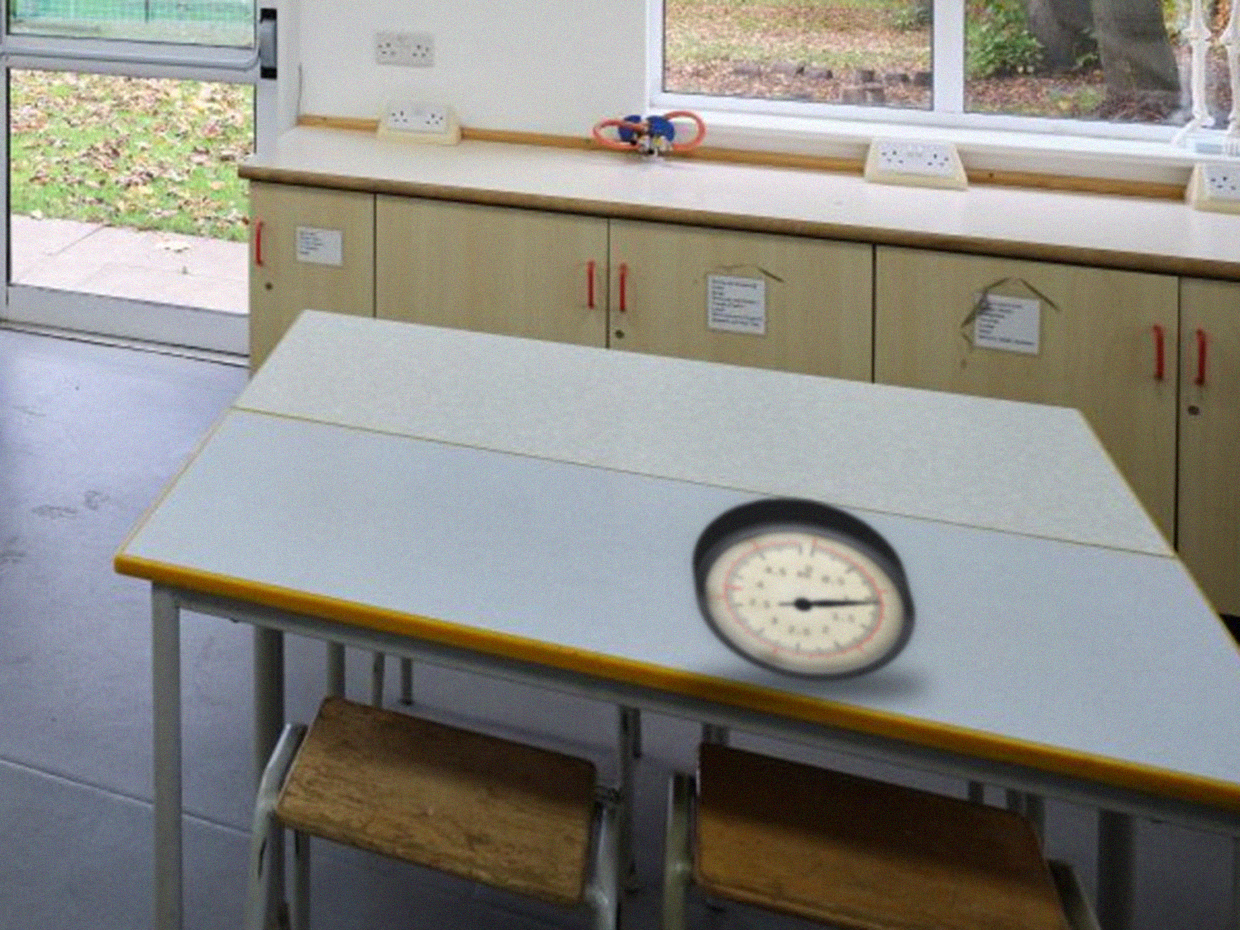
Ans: **1** kg
